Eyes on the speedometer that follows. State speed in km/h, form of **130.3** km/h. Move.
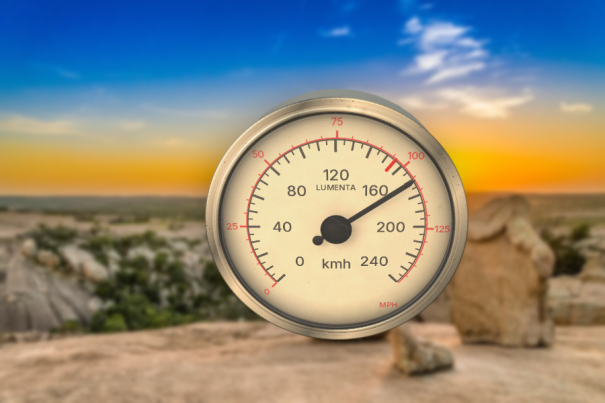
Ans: **170** km/h
